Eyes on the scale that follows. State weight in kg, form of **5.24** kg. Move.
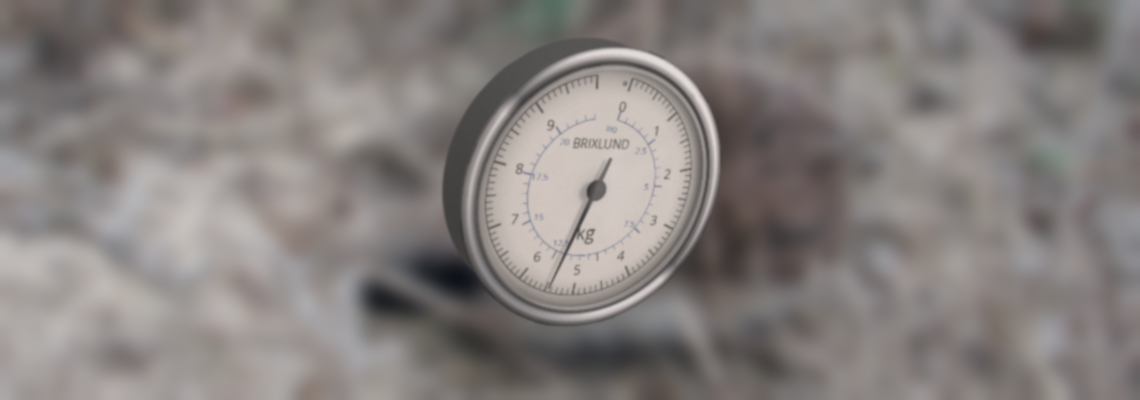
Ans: **5.5** kg
